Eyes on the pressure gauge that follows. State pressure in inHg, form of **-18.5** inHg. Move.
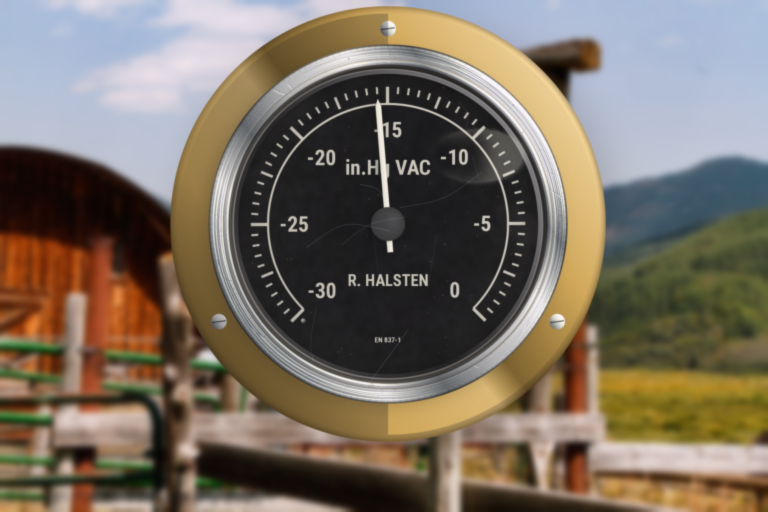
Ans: **-15.5** inHg
